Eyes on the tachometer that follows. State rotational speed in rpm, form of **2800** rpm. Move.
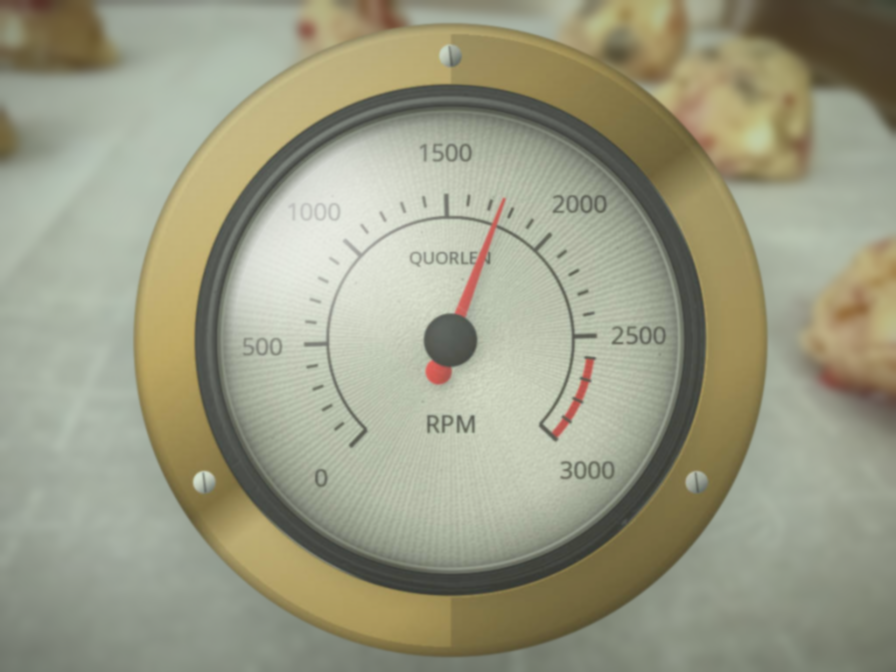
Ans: **1750** rpm
